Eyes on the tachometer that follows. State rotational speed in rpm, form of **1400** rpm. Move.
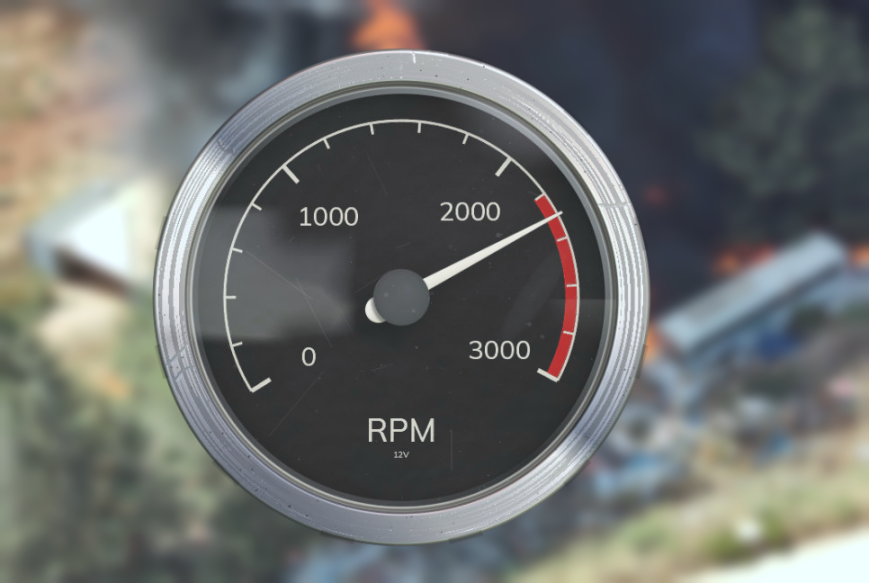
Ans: **2300** rpm
